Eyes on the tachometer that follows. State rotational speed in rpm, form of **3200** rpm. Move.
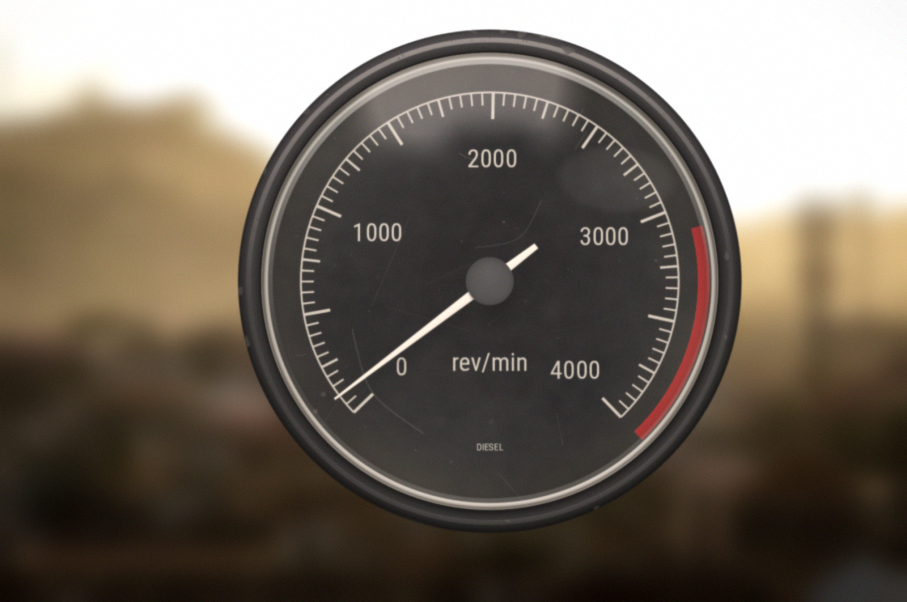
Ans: **100** rpm
